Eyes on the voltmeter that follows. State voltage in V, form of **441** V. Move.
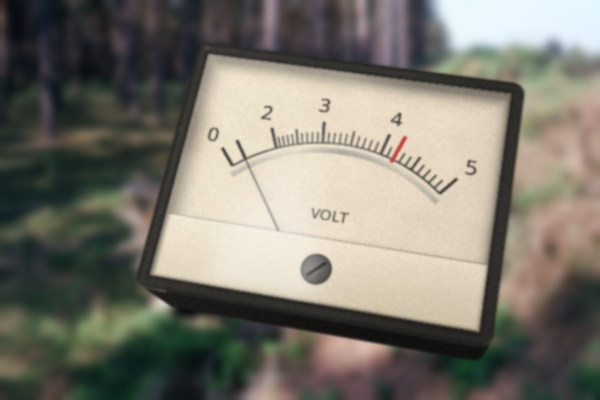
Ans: **1** V
